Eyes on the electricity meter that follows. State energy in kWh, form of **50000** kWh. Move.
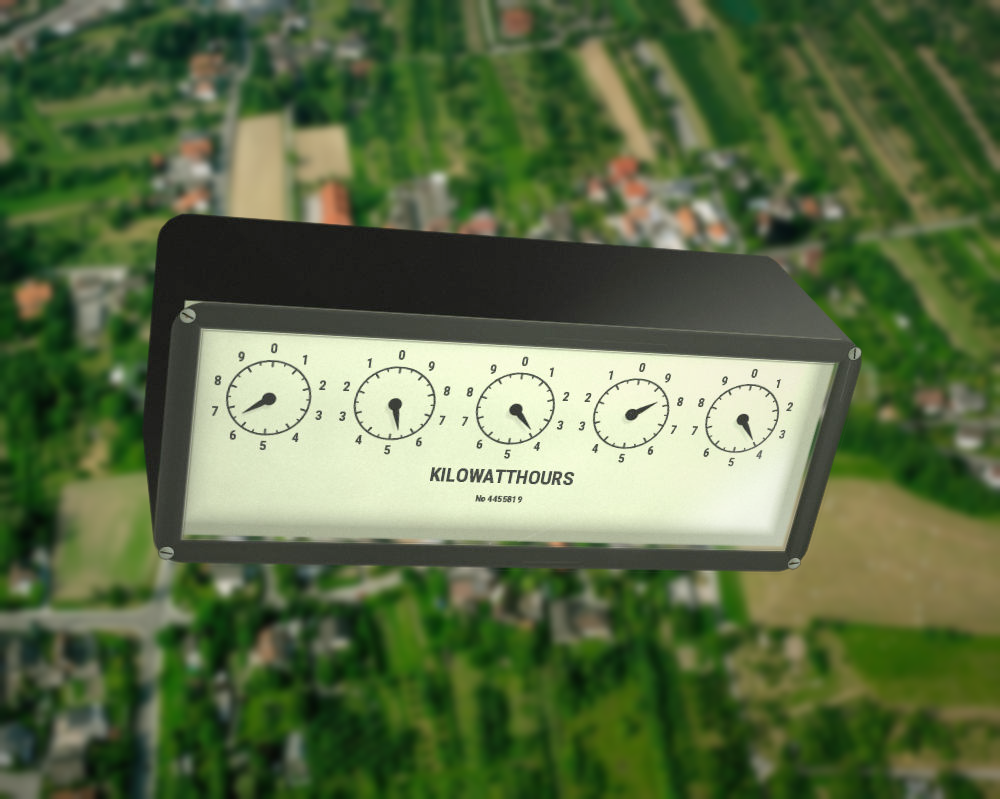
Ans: **65384** kWh
